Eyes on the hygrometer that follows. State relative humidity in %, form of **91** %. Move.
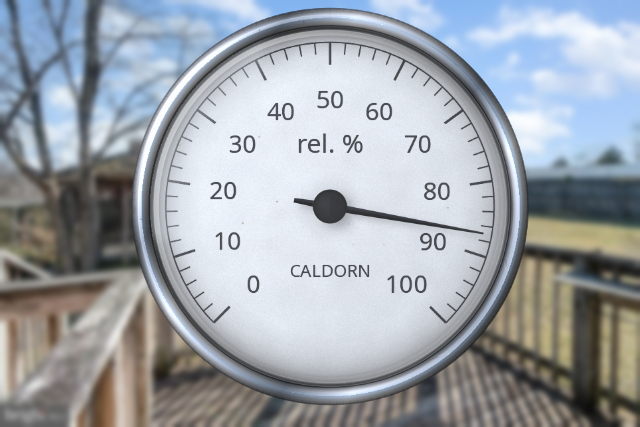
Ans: **87** %
